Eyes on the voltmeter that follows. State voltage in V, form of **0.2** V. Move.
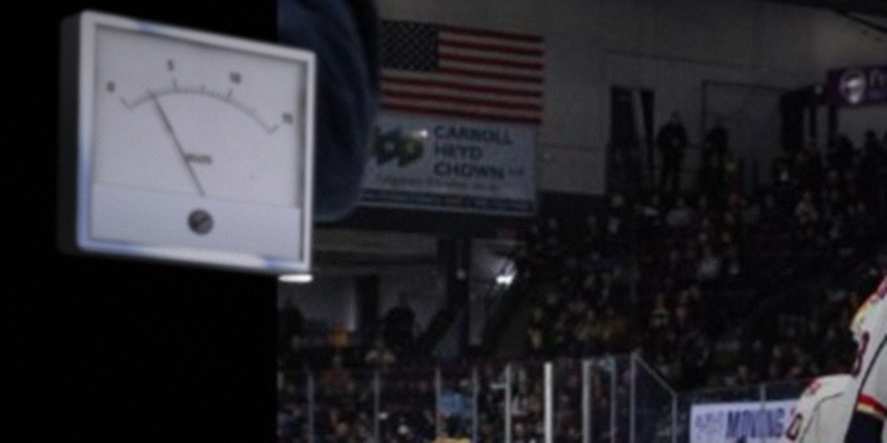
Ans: **2.5** V
